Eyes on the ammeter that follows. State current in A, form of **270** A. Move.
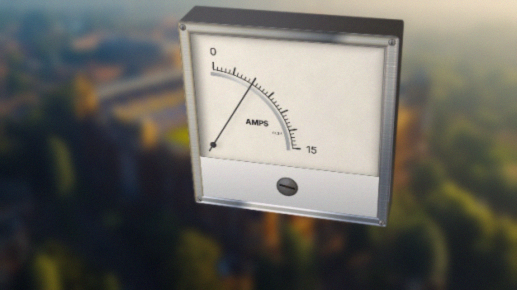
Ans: **5** A
